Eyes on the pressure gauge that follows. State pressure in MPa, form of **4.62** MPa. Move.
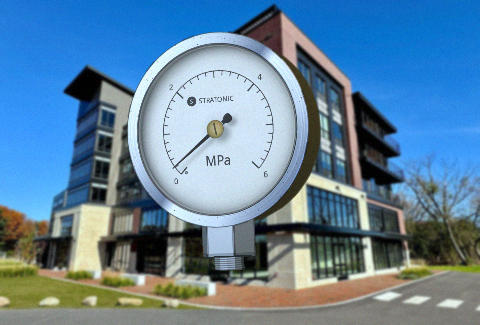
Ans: **0.2** MPa
